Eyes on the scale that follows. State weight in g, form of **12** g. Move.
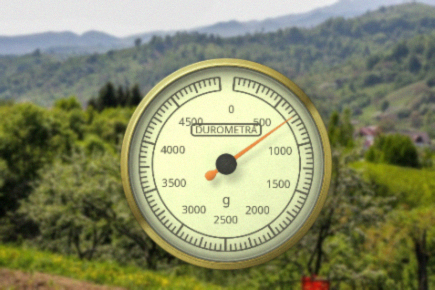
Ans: **700** g
